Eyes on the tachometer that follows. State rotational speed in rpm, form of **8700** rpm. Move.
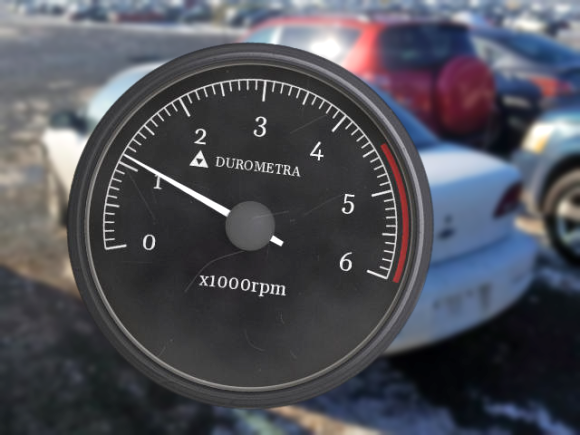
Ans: **1100** rpm
